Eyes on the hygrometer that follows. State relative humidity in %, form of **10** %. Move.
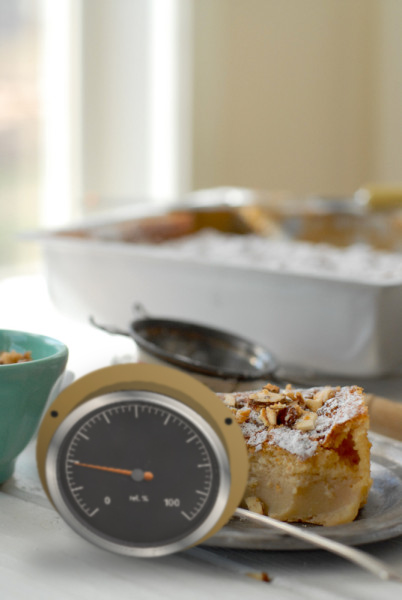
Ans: **20** %
